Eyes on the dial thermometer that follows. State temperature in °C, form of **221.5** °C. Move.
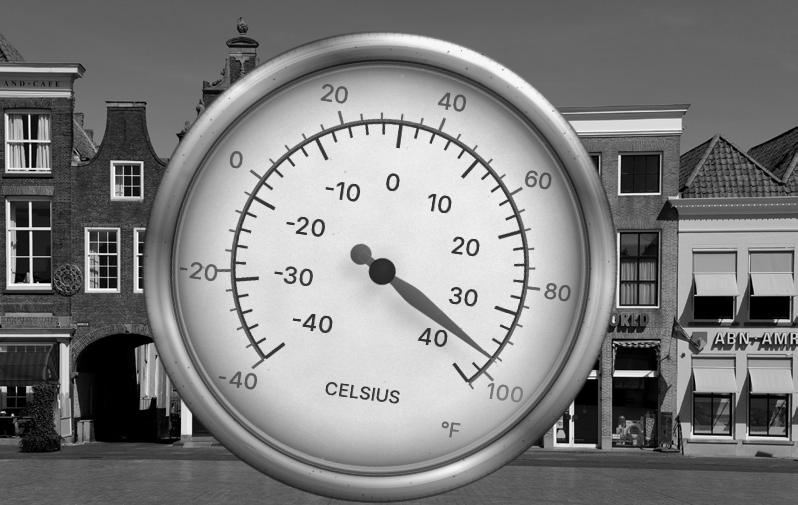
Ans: **36** °C
